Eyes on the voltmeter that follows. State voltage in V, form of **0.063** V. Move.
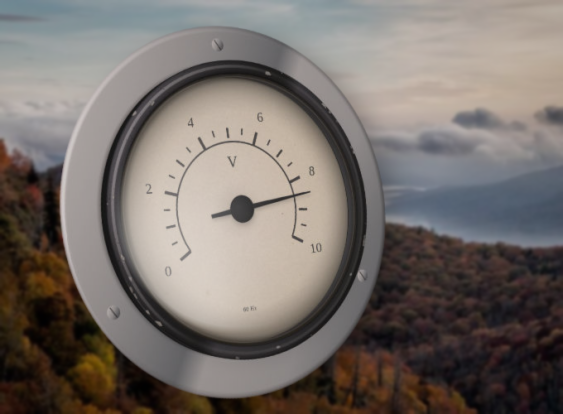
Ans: **8.5** V
